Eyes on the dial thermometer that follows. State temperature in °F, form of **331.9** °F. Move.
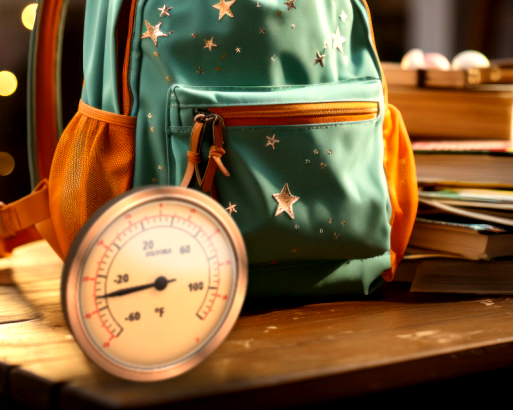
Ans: **-32** °F
